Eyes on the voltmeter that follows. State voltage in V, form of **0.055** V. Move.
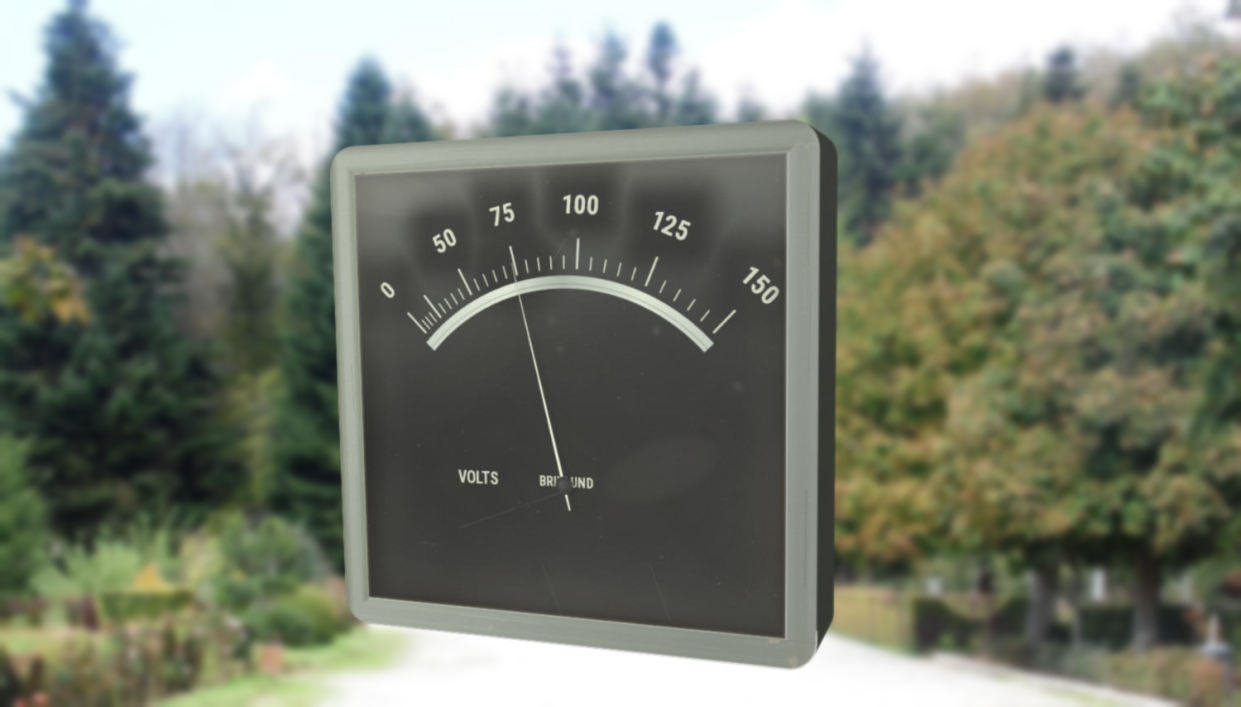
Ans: **75** V
